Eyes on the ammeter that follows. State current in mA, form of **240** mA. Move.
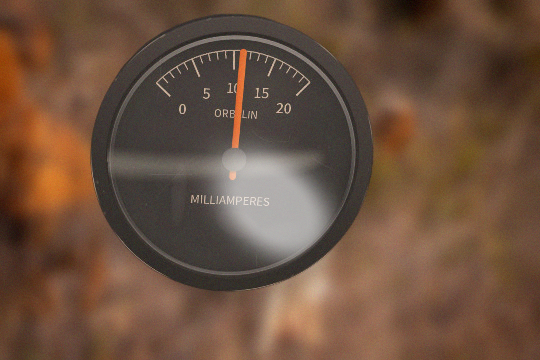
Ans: **11** mA
